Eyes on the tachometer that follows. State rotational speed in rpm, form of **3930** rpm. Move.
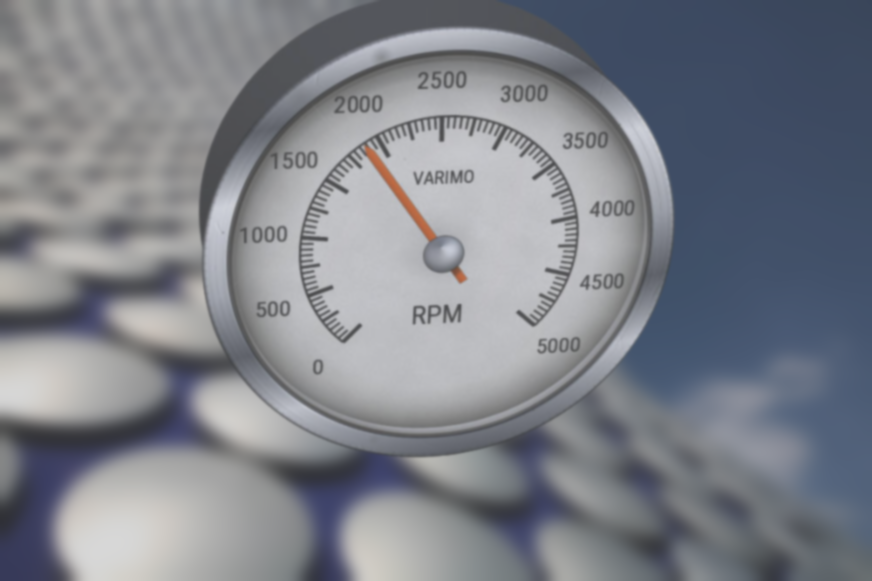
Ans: **1900** rpm
